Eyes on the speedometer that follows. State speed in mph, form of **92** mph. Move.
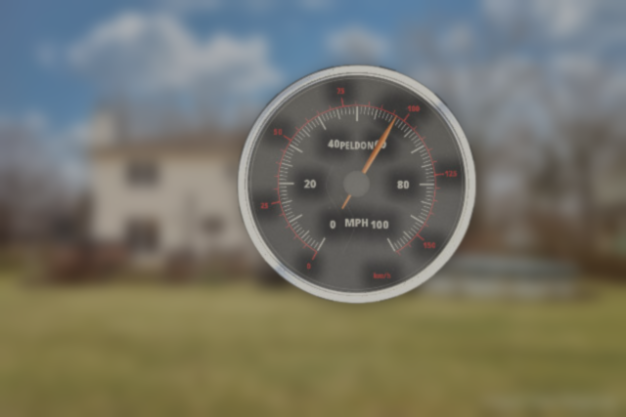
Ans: **60** mph
